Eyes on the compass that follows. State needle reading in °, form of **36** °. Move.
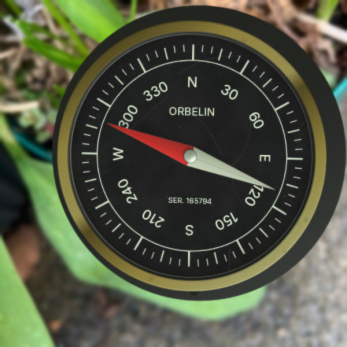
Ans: **290** °
